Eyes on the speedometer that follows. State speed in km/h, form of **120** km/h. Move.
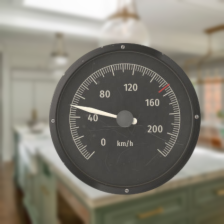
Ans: **50** km/h
